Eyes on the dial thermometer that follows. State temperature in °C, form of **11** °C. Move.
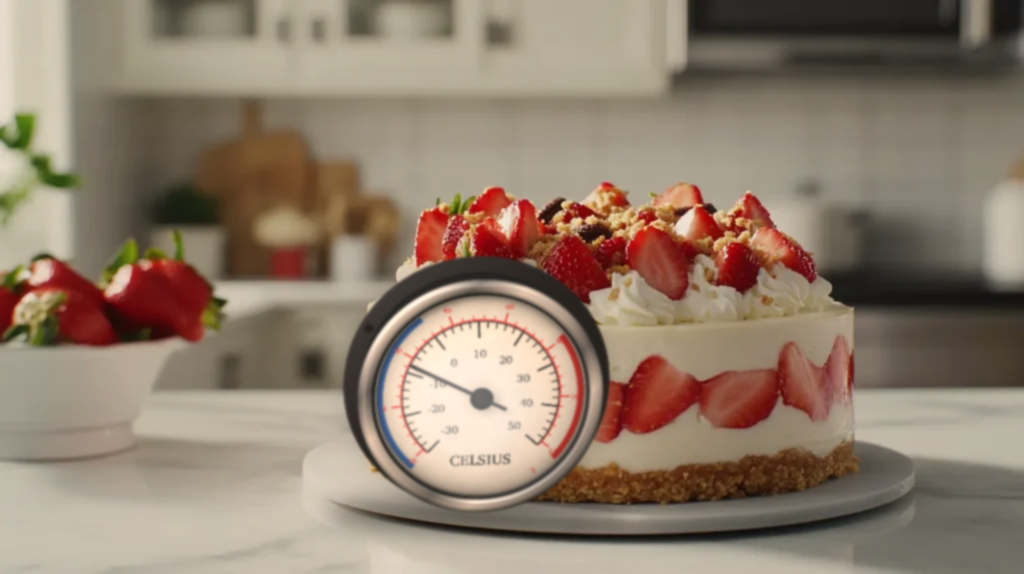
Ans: **-8** °C
